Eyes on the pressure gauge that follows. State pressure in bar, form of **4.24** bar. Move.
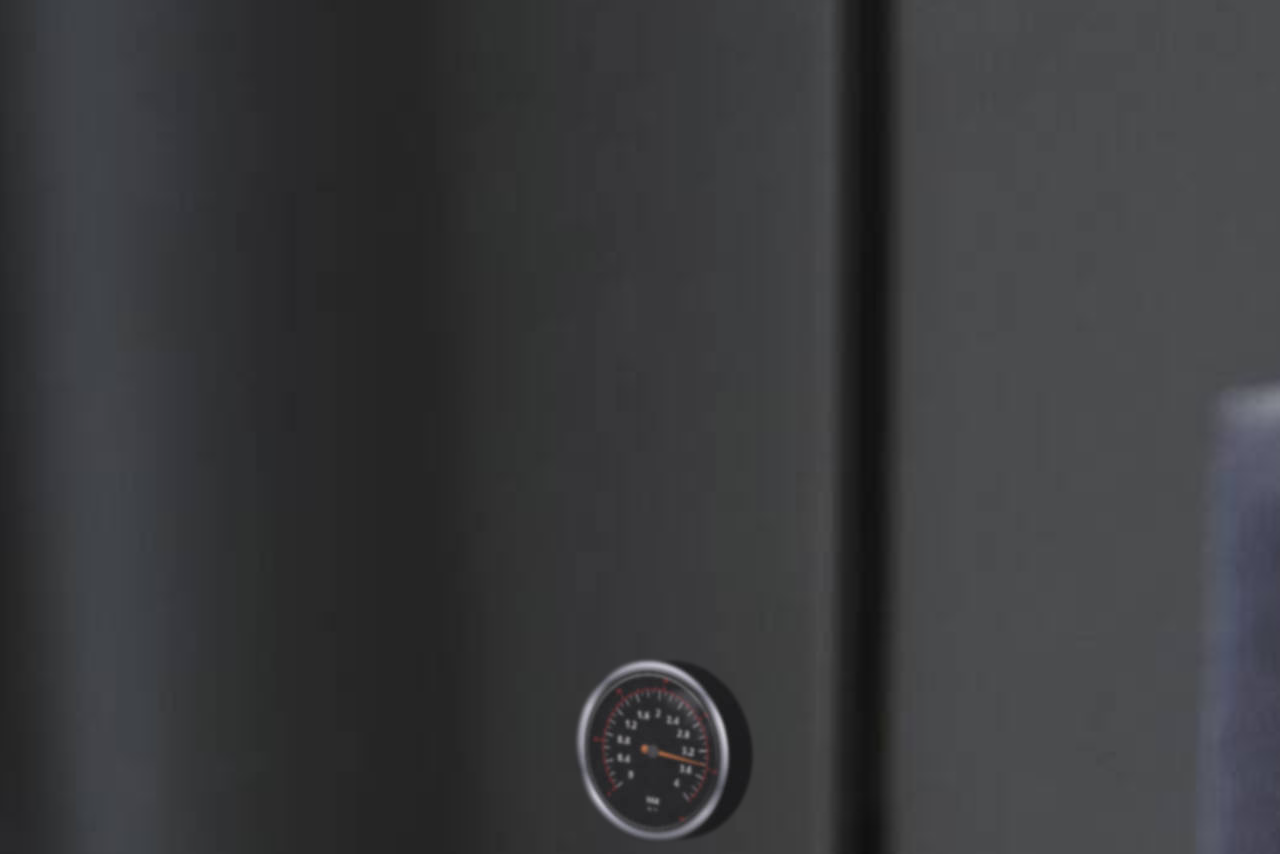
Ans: **3.4** bar
